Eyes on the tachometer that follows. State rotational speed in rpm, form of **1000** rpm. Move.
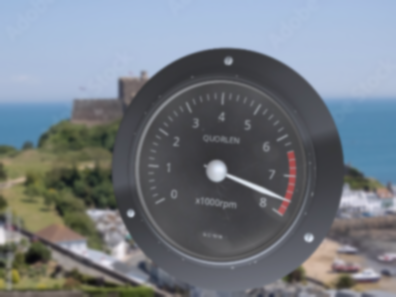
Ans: **7600** rpm
